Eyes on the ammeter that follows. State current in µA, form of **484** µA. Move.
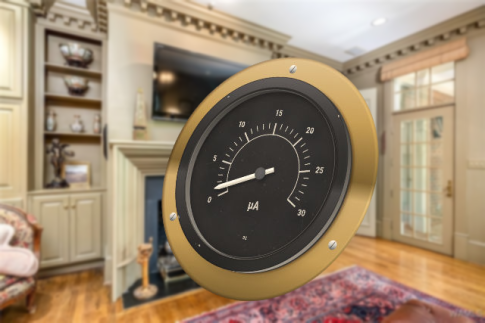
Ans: **1** µA
